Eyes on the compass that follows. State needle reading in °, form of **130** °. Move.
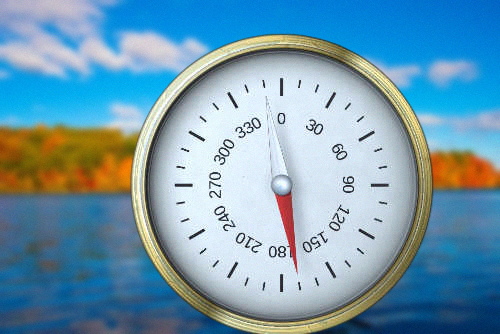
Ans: **170** °
